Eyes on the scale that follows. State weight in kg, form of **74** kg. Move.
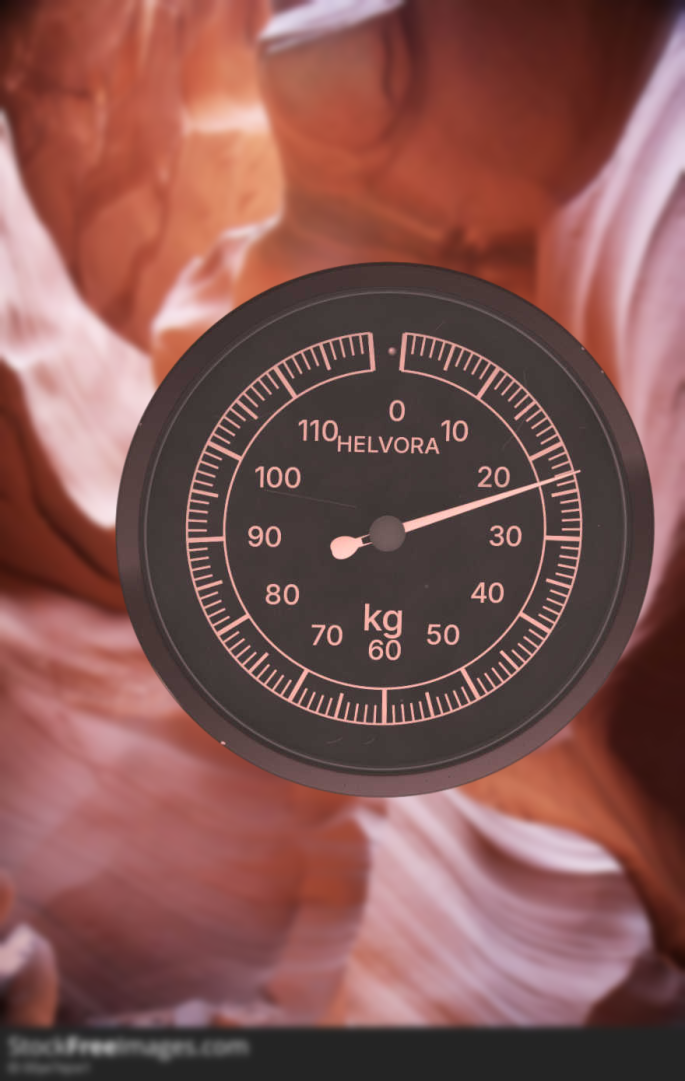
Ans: **23** kg
